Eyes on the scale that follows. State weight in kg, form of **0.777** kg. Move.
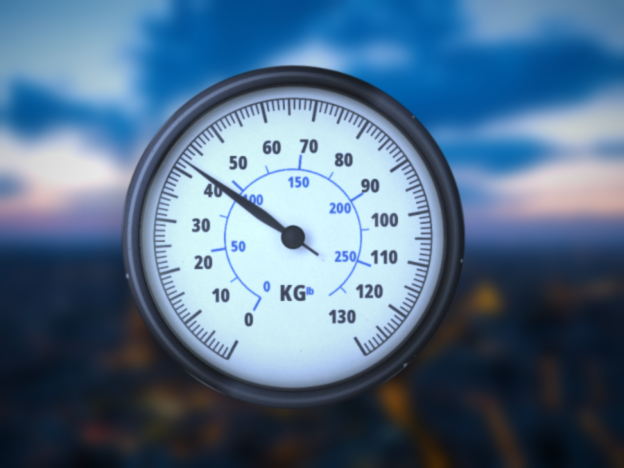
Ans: **42** kg
